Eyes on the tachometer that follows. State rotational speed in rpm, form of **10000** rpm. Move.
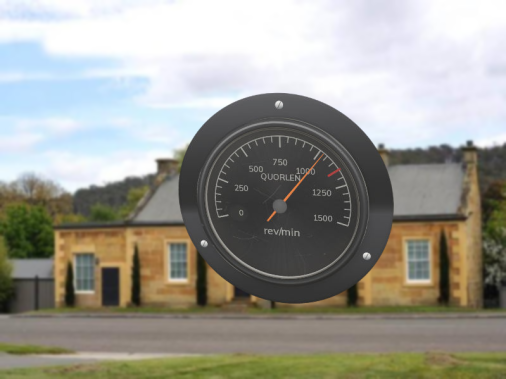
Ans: **1025** rpm
